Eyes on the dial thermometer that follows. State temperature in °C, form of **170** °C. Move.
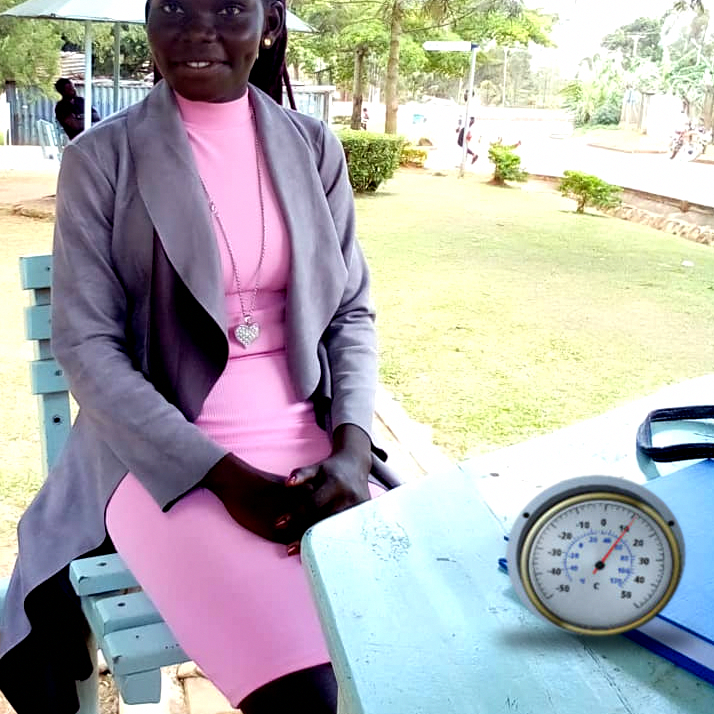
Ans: **10** °C
